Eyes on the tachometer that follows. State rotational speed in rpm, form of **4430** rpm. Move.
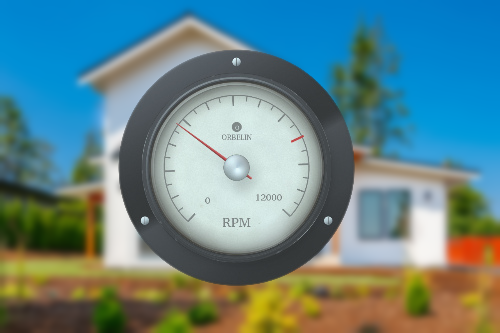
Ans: **3750** rpm
